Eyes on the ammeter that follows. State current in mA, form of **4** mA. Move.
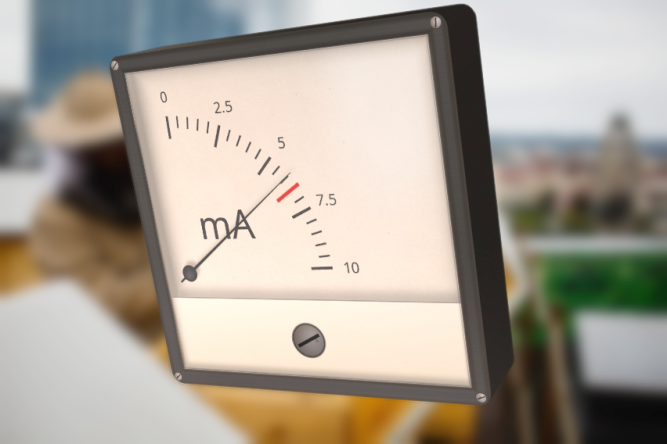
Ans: **6** mA
